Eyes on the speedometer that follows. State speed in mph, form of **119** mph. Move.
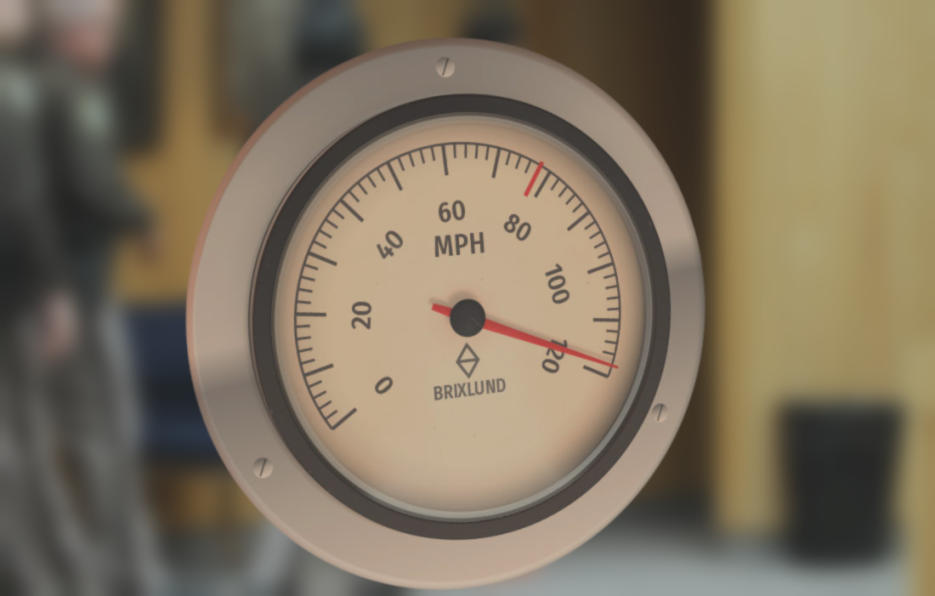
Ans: **118** mph
